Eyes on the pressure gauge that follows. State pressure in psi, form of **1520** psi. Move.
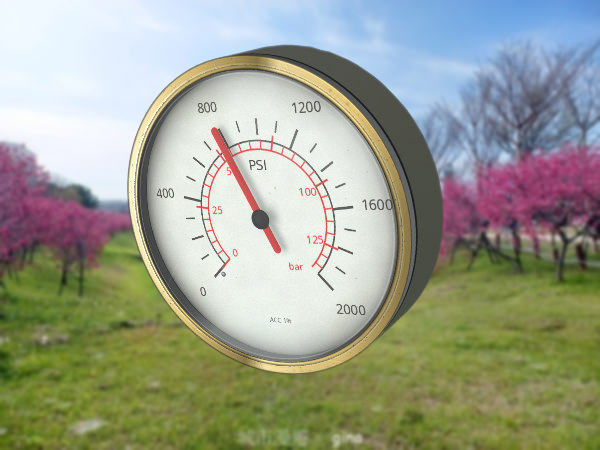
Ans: **800** psi
